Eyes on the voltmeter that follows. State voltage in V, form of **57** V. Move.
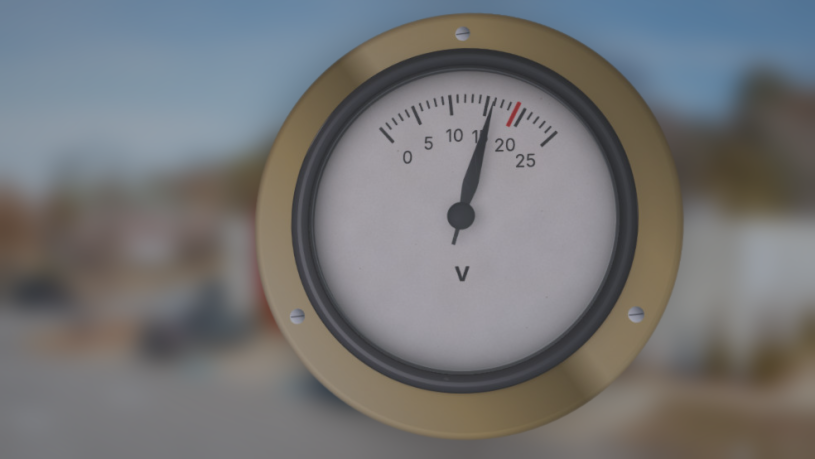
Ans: **16** V
